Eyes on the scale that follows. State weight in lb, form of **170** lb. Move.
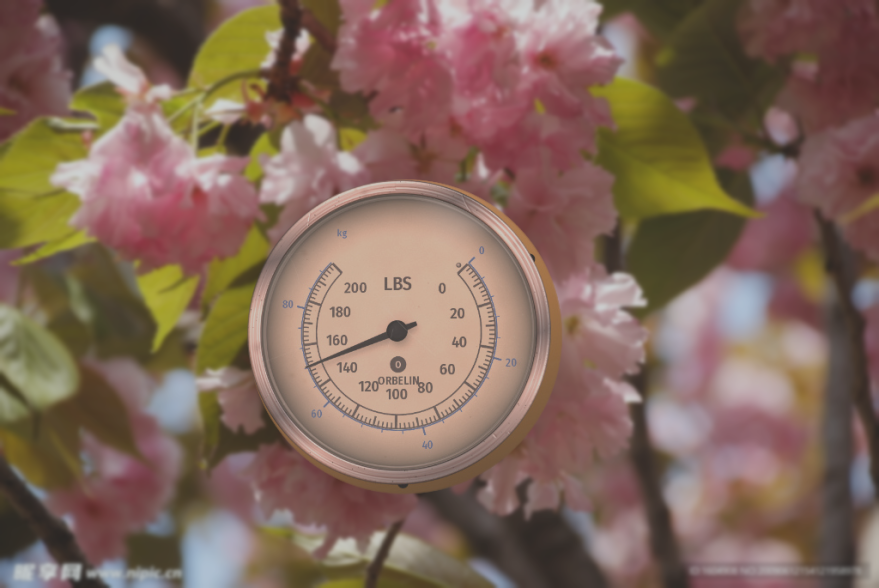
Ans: **150** lb
